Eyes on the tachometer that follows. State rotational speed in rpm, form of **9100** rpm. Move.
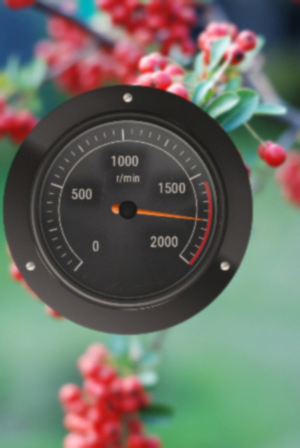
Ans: **1750** rpm
